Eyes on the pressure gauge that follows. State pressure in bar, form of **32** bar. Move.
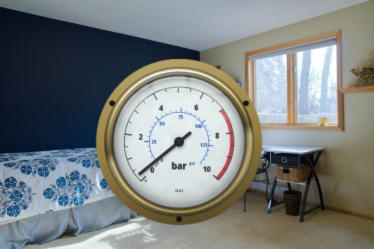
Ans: **0.25** bar
